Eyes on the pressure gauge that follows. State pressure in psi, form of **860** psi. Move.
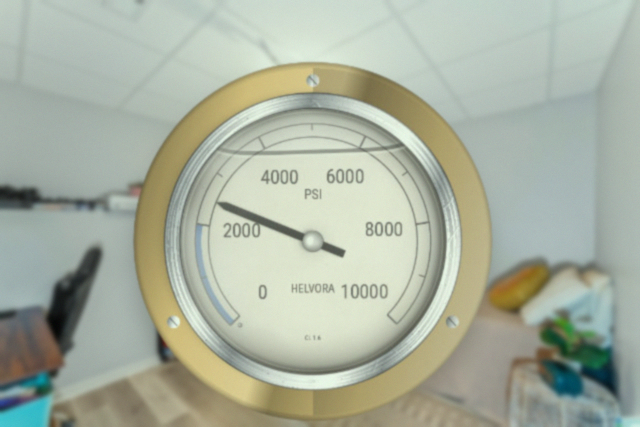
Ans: **2500** psi
